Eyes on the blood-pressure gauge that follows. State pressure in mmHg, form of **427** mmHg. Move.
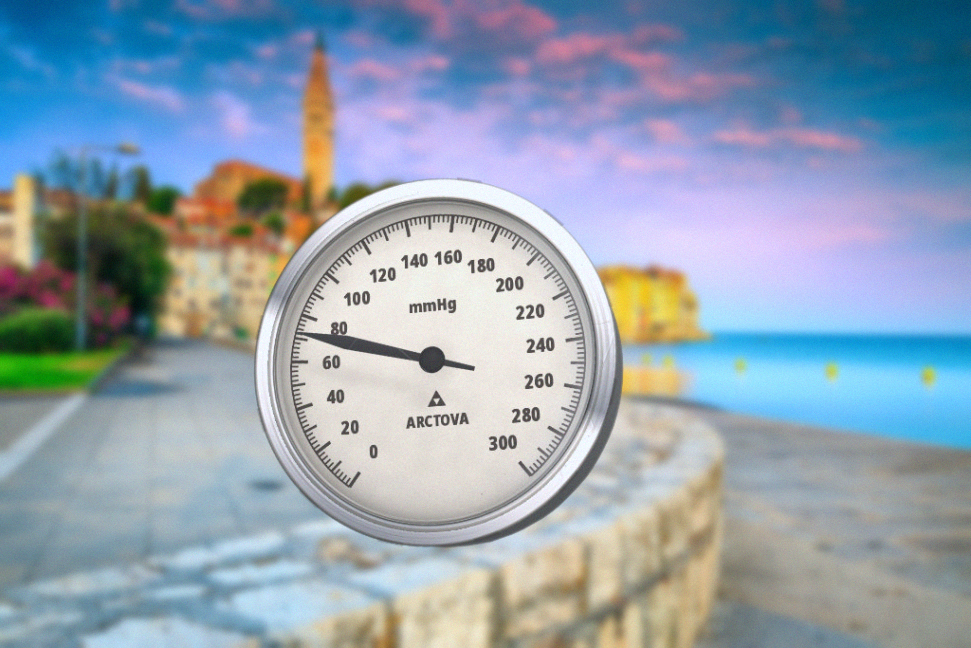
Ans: **72** mmHg
